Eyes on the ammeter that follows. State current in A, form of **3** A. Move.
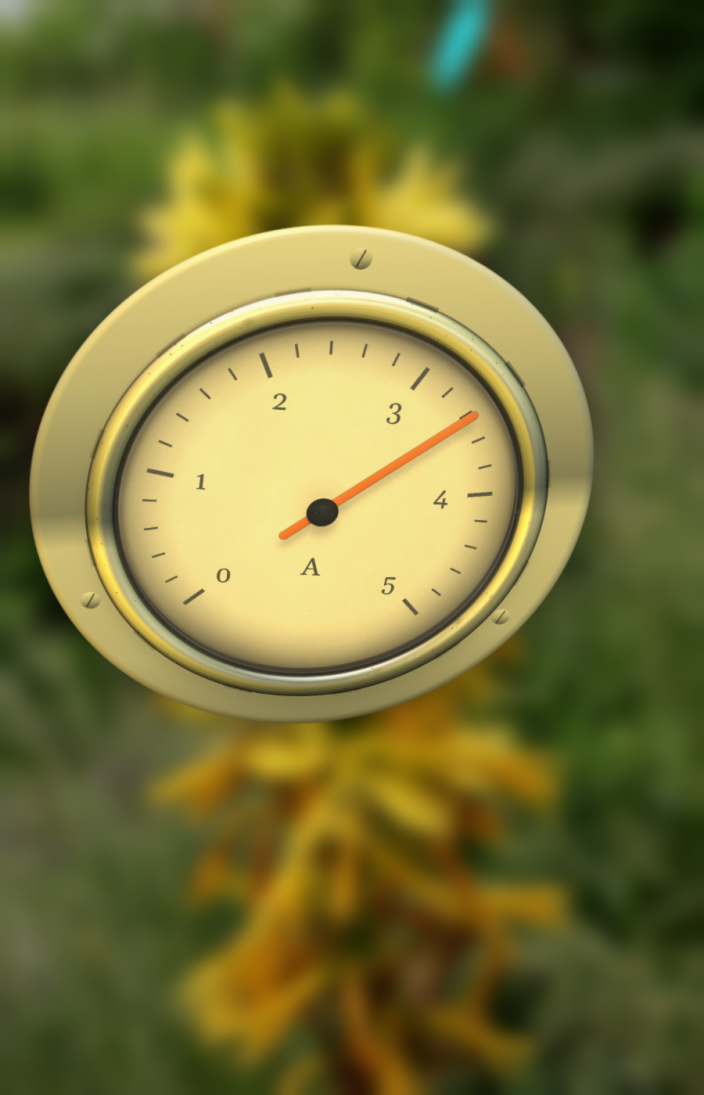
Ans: **3.4** A
